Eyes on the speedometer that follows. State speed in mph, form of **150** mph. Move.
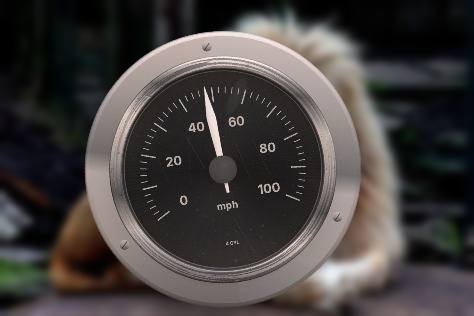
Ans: **48** mph
